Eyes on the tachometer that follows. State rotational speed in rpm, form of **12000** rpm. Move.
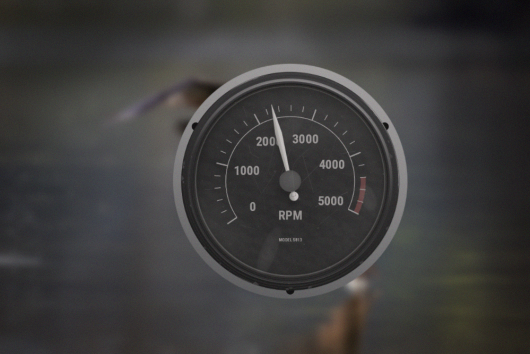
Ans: **2300** rpm
